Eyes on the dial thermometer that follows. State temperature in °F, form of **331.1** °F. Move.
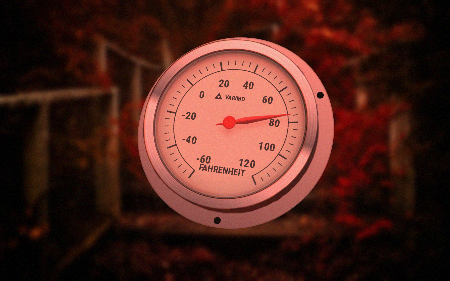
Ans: **76** °F
